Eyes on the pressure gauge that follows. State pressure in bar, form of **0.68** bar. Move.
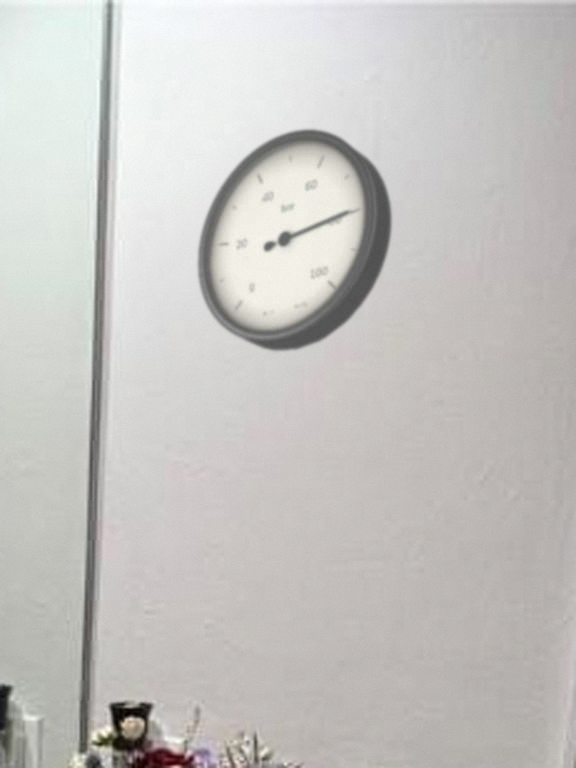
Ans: **80** bar
